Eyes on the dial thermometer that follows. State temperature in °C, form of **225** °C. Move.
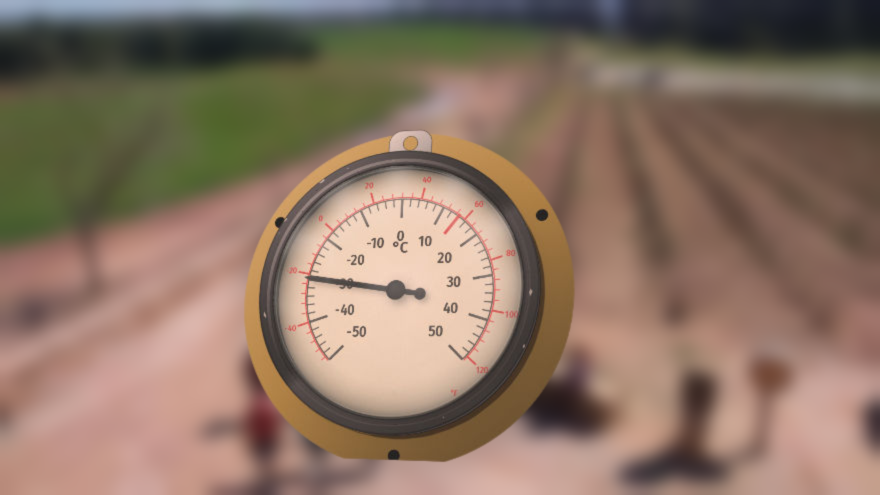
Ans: **-30** °C
